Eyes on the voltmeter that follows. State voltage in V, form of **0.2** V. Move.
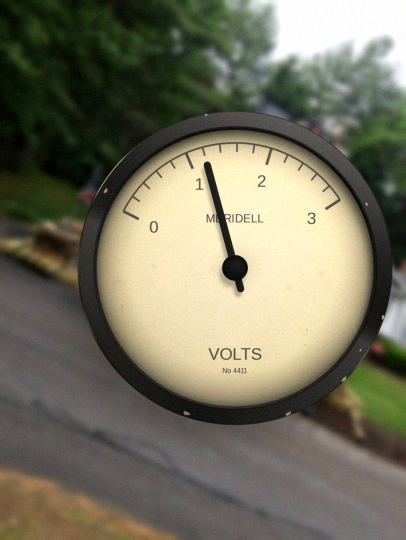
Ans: **1.2** V
